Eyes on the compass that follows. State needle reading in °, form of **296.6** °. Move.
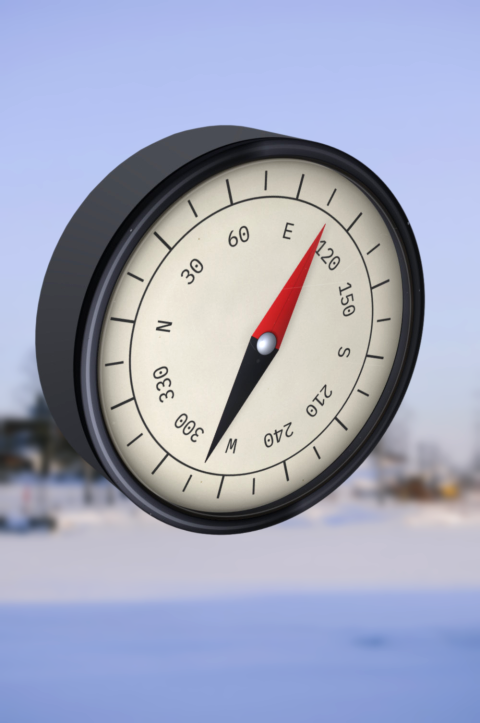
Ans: **105** °
